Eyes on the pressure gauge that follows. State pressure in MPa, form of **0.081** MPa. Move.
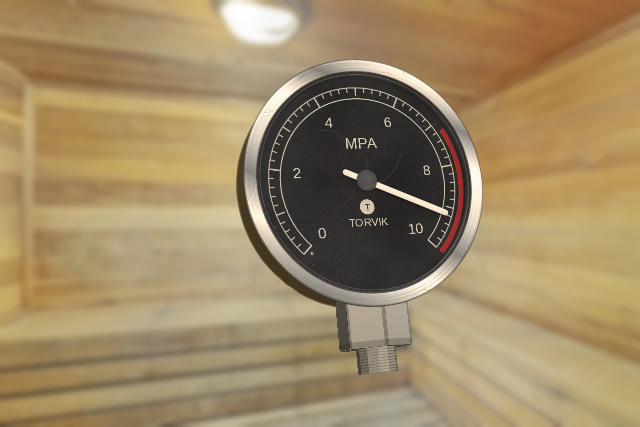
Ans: **9.2** MPa
